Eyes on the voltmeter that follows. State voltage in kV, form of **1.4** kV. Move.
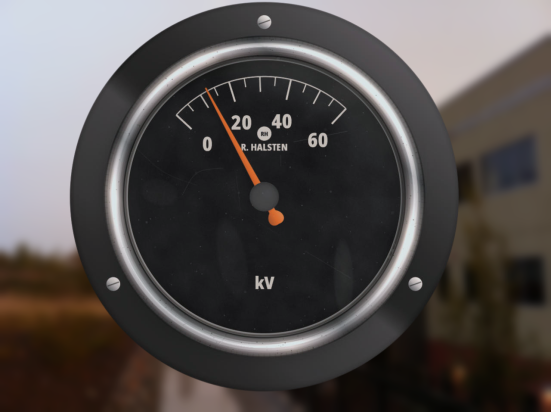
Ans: **12.5** kV
